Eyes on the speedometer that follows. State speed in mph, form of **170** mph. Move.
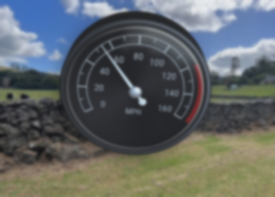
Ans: **55** mph
